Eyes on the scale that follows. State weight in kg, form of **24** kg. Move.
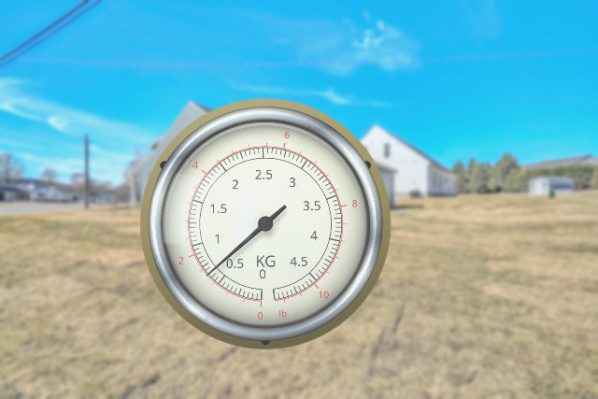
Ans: **0.65** kg
